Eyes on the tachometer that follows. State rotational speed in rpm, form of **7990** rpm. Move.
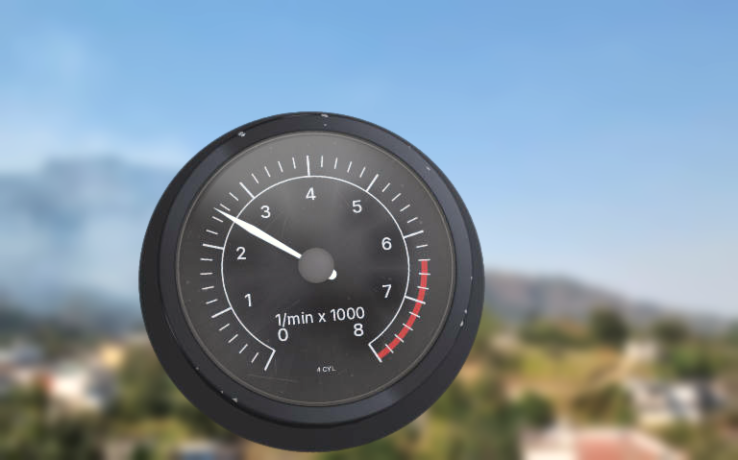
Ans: **2500** rpm
